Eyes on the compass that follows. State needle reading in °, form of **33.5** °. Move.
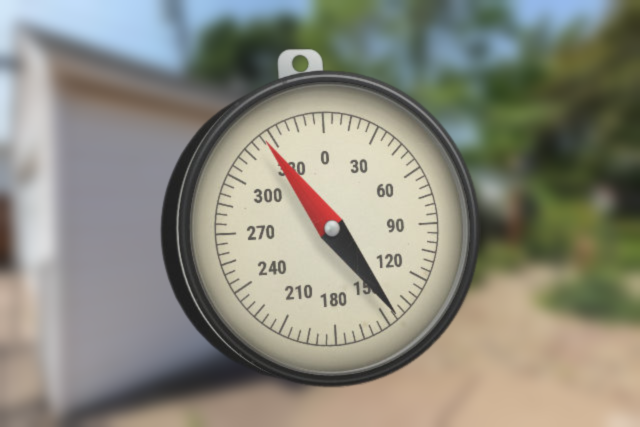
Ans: **325** °
